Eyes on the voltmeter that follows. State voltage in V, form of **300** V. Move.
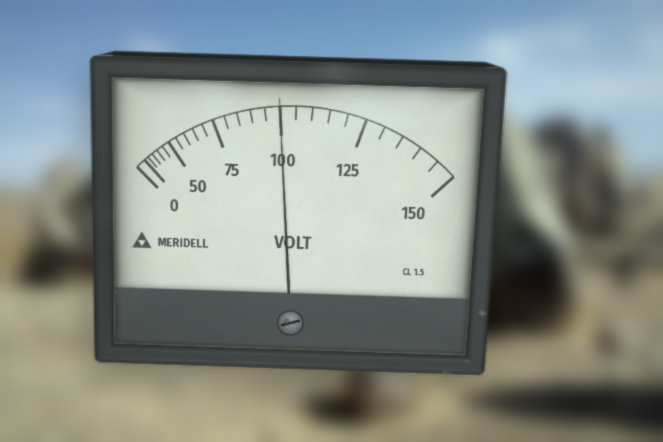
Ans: **100** V
